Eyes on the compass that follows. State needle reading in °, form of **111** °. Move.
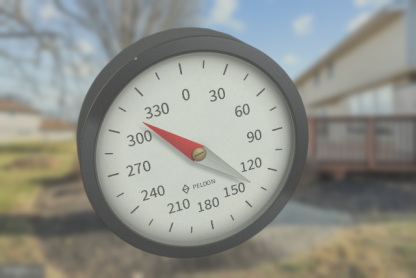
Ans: **315** °
